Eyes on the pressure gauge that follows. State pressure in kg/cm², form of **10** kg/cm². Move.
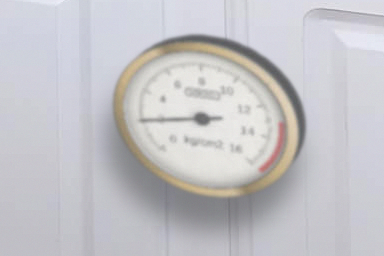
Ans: **2** kg/cm²
